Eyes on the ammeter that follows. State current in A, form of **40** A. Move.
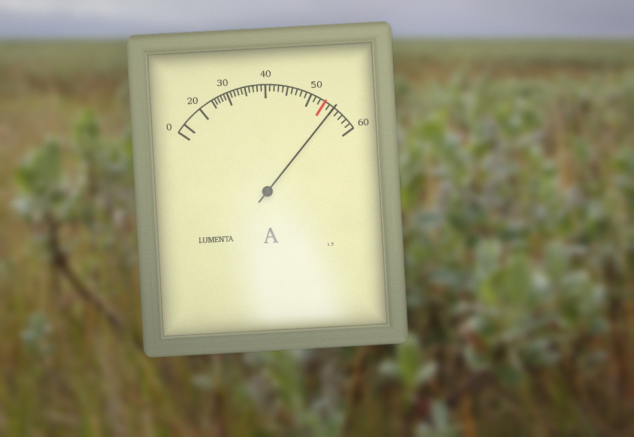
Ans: **55** A
